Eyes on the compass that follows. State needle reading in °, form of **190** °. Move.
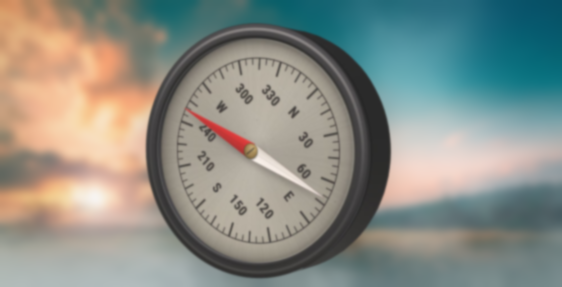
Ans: **250** °
